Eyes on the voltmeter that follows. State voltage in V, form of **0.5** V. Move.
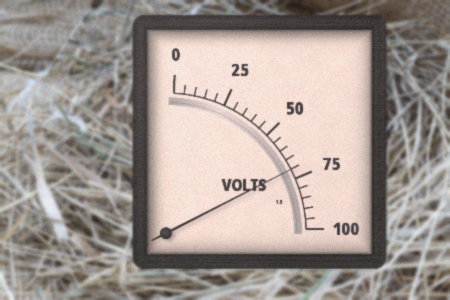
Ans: **70** V
